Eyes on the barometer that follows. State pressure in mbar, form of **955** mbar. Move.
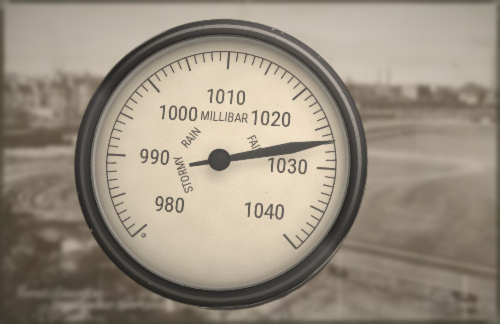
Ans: **1027** mbar
